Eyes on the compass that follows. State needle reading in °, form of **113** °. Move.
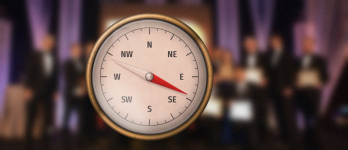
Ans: **115** °
